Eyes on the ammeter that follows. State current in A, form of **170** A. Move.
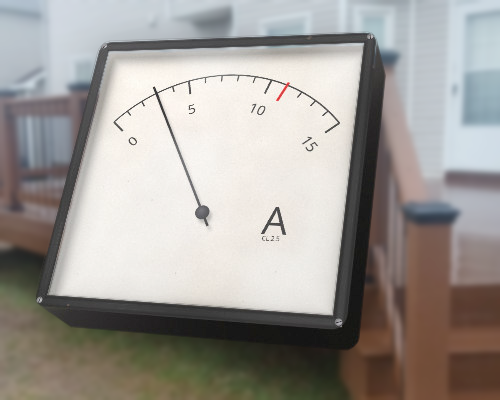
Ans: **3** A
